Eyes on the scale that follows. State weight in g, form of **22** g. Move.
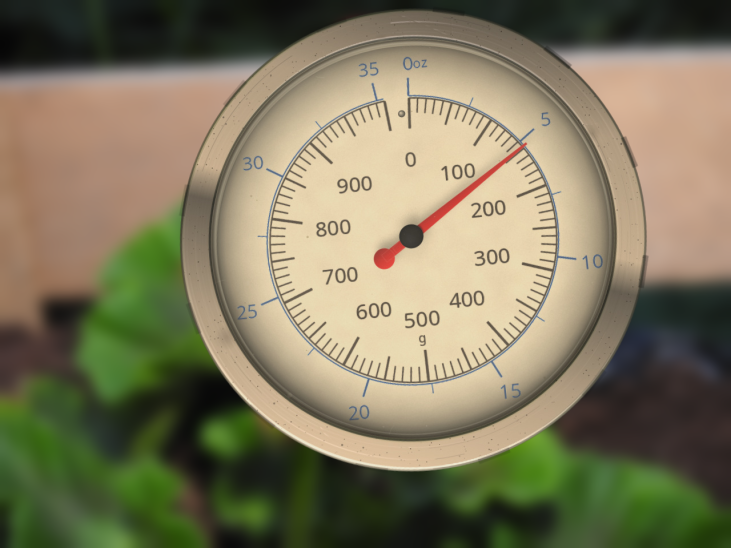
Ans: **150** g
